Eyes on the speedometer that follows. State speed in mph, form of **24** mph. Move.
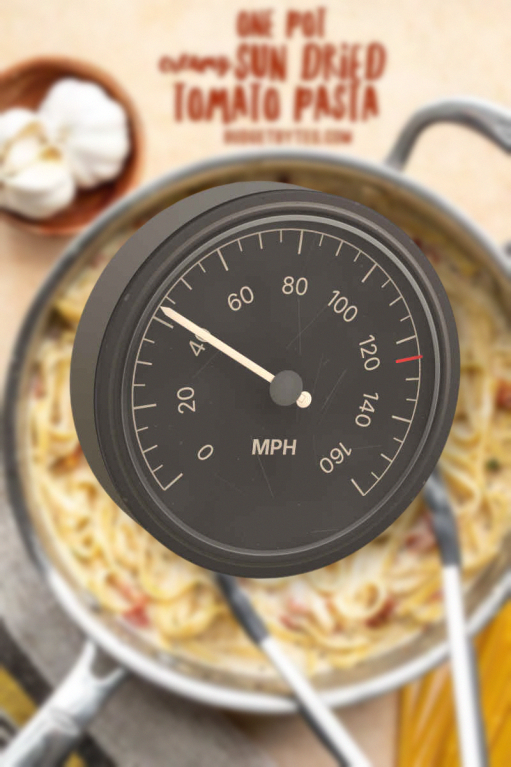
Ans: **42.5** mph
